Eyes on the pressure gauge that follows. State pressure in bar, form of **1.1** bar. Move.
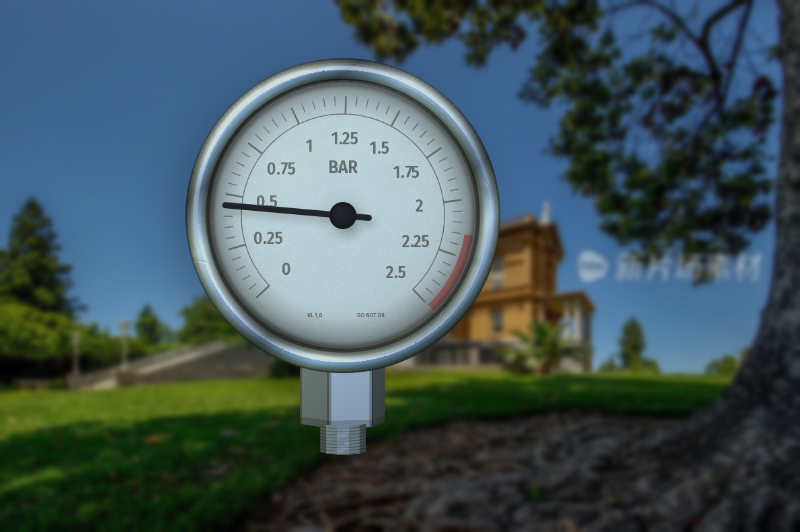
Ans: **0.45** bar
